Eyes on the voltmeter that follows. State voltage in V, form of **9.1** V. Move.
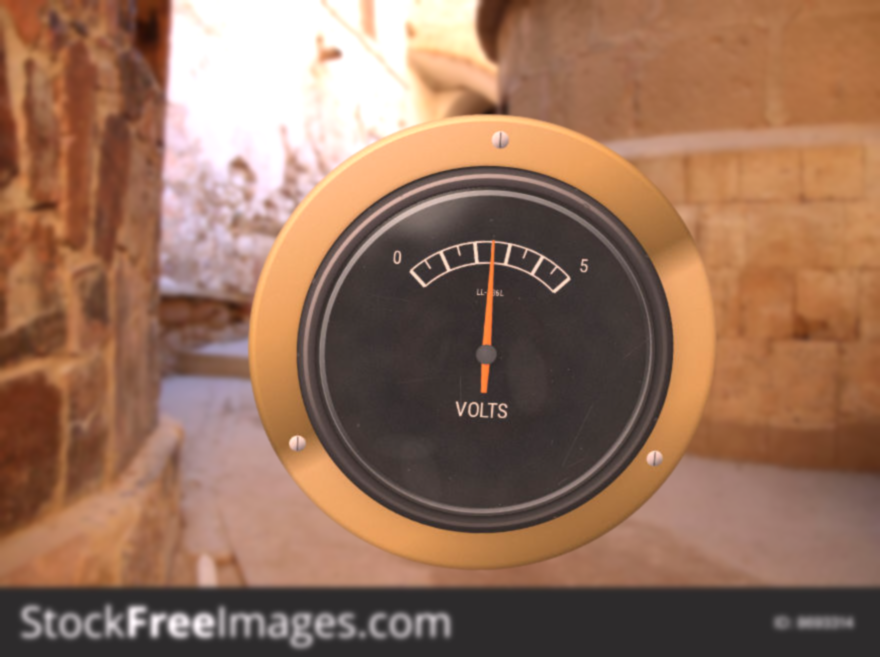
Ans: **2.5** V
